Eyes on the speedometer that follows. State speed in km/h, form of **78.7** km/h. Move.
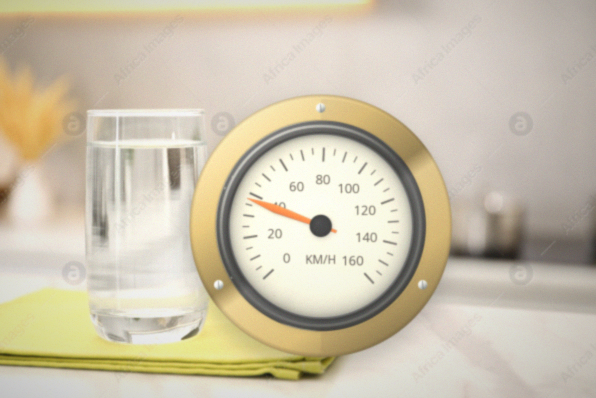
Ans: **37.5** km/h
